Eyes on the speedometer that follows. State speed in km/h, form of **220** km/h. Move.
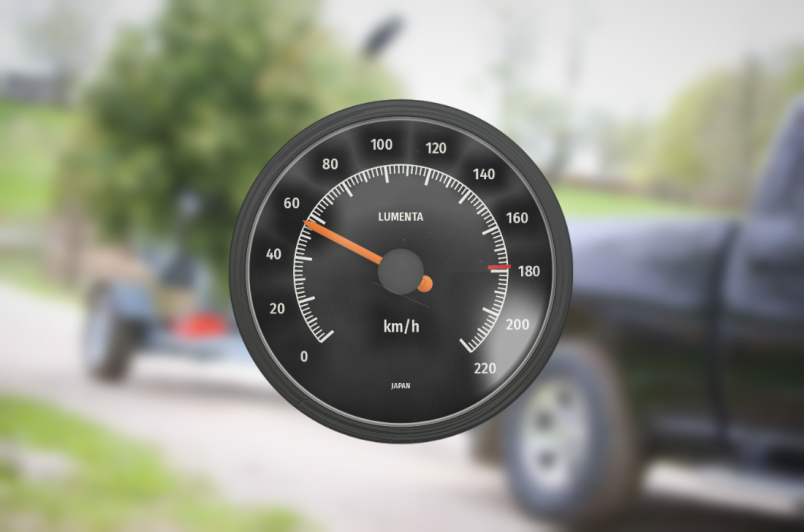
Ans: **56** km/h
